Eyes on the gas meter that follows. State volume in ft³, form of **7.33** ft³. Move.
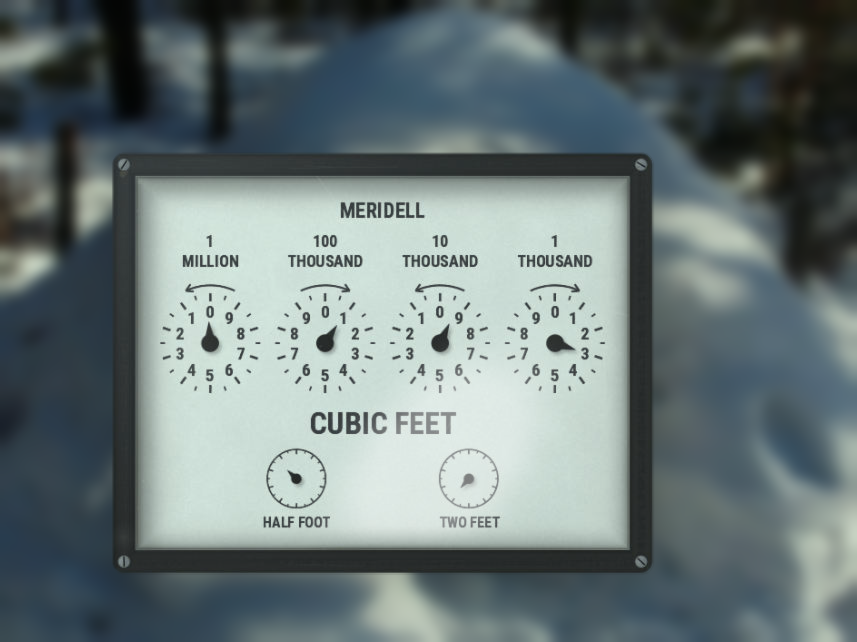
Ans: **9300** ft³
